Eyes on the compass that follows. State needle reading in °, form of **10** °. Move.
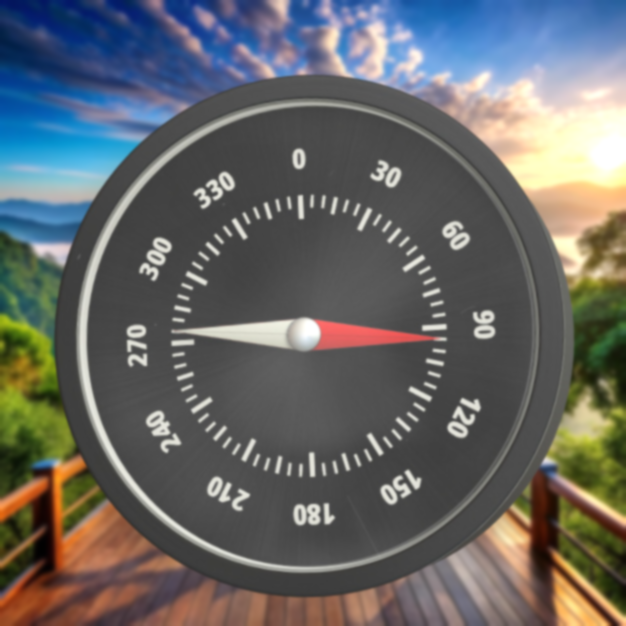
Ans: **95** °
